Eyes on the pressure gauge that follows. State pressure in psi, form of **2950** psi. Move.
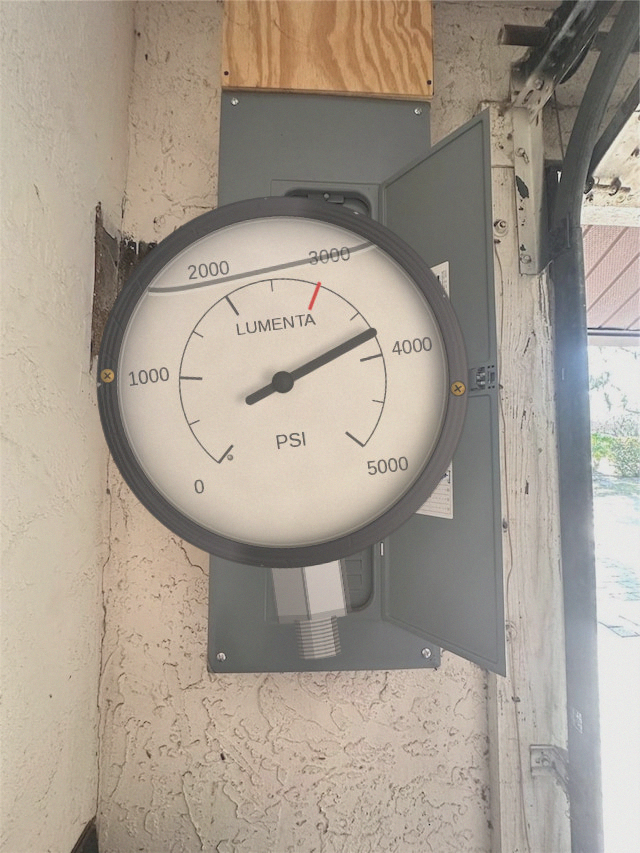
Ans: **3750** psi
